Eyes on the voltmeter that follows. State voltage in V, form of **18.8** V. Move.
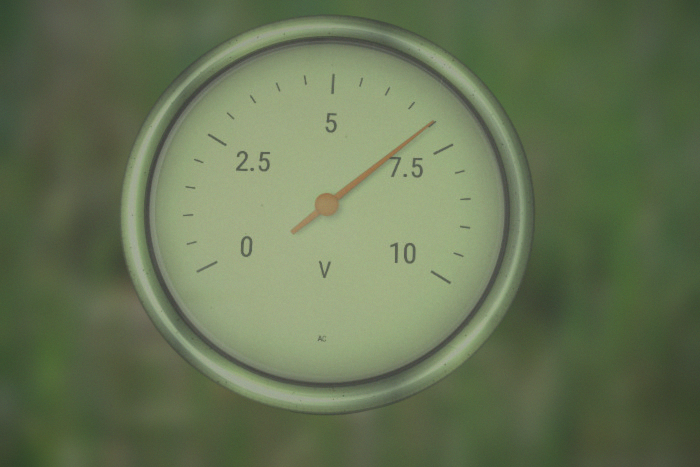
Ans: **7** V
